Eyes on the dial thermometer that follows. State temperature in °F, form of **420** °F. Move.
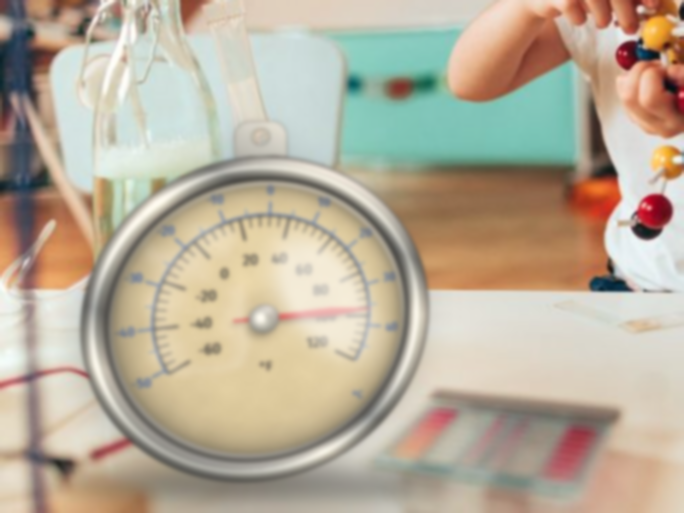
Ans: **96** °F
